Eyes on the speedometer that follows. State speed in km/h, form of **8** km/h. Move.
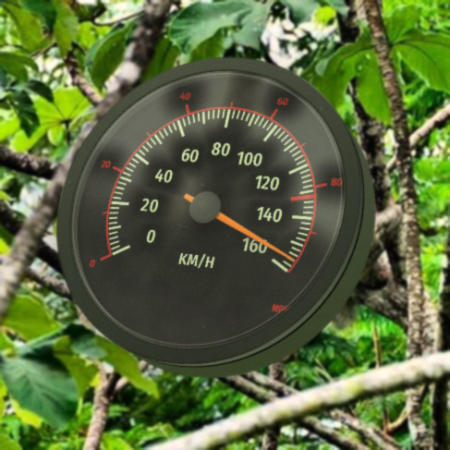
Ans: **156** km/h
